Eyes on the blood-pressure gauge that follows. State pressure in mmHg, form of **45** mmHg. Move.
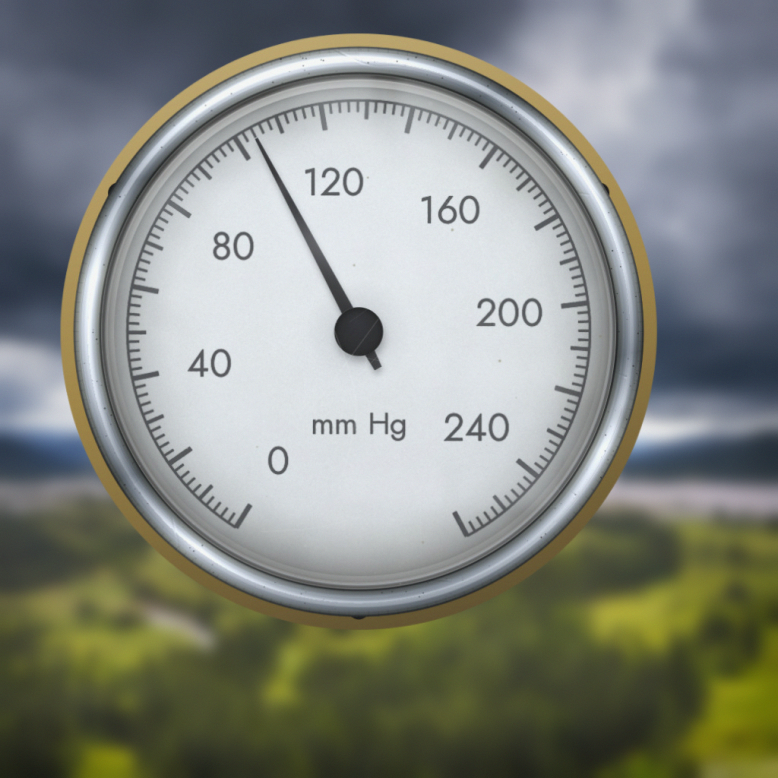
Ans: **104** mmHg
